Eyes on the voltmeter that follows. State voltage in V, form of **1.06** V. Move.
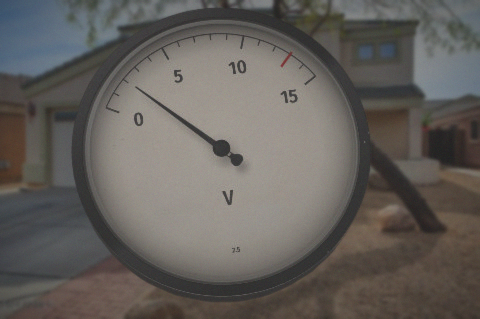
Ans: **2** V
